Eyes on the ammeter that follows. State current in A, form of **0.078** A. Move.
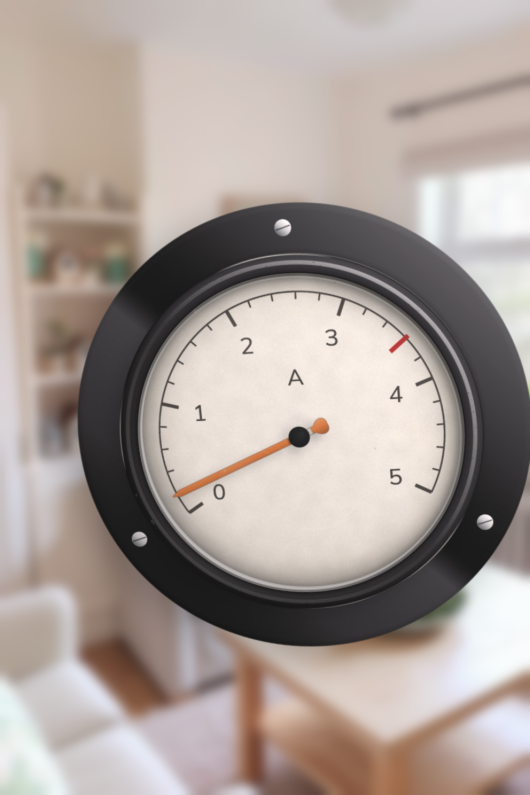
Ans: **0.2** A
